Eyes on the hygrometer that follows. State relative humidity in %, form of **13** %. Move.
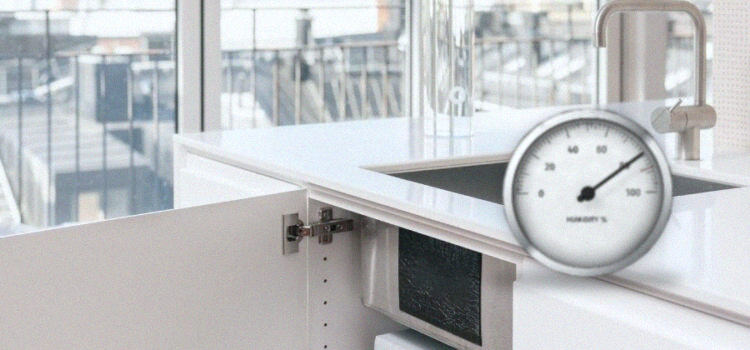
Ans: **80** %
